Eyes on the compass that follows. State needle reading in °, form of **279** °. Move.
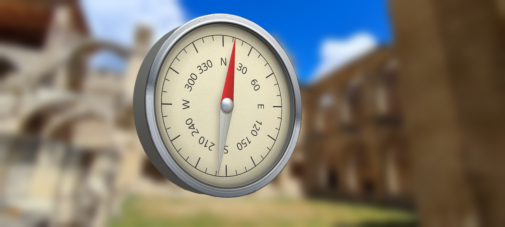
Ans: **10** °
